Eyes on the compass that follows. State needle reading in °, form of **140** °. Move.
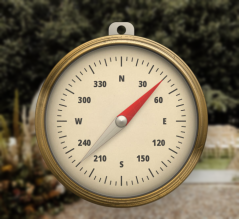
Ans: **45** °
